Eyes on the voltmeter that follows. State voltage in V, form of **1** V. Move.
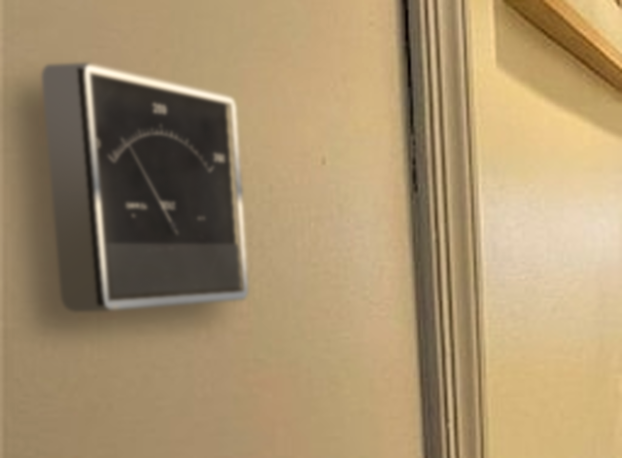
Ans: **100** V
